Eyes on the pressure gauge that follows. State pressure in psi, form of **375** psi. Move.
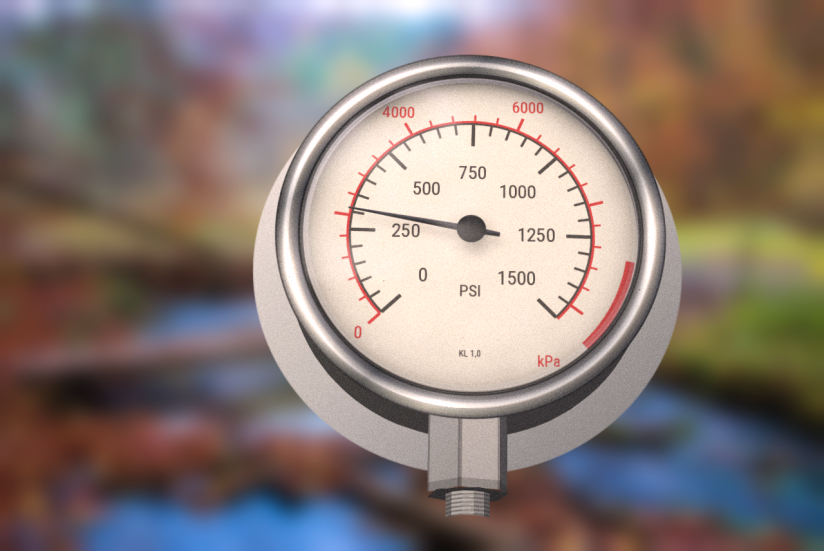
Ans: **300** psi
